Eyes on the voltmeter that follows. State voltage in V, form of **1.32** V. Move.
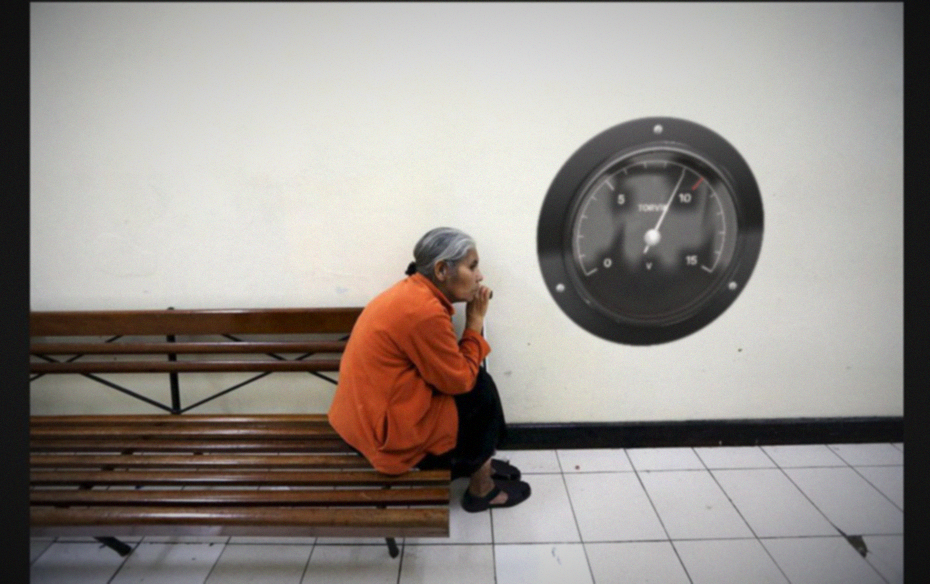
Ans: **9** V
